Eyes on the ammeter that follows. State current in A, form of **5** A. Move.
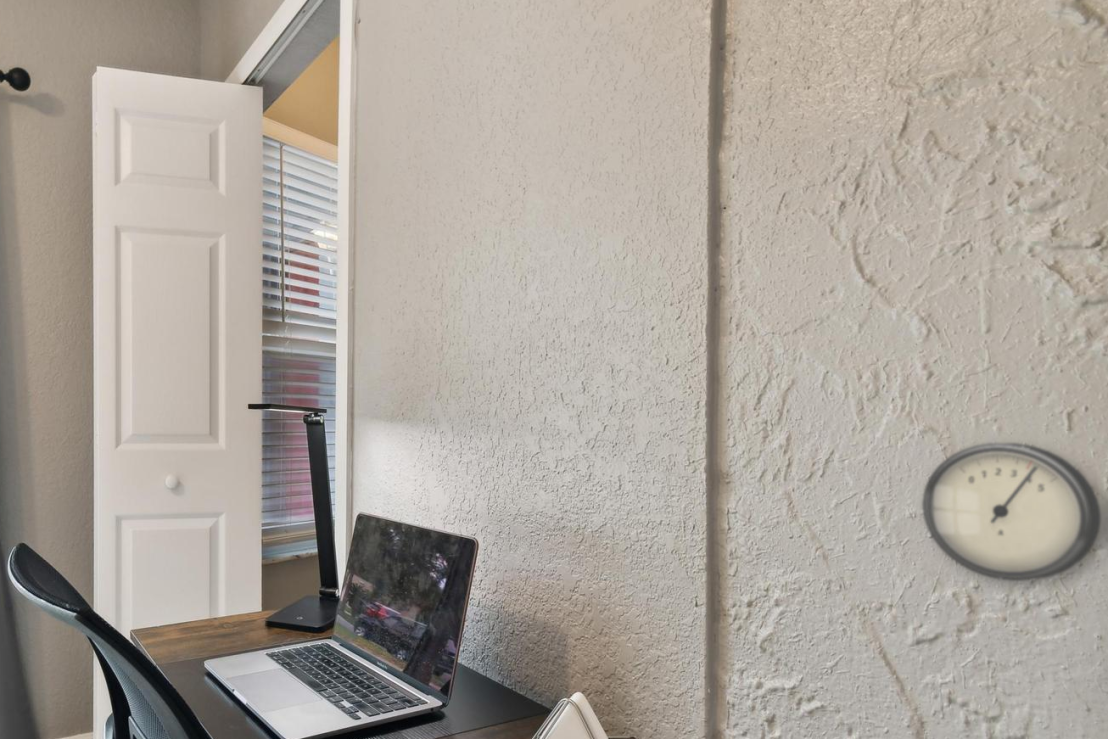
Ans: **4** A
